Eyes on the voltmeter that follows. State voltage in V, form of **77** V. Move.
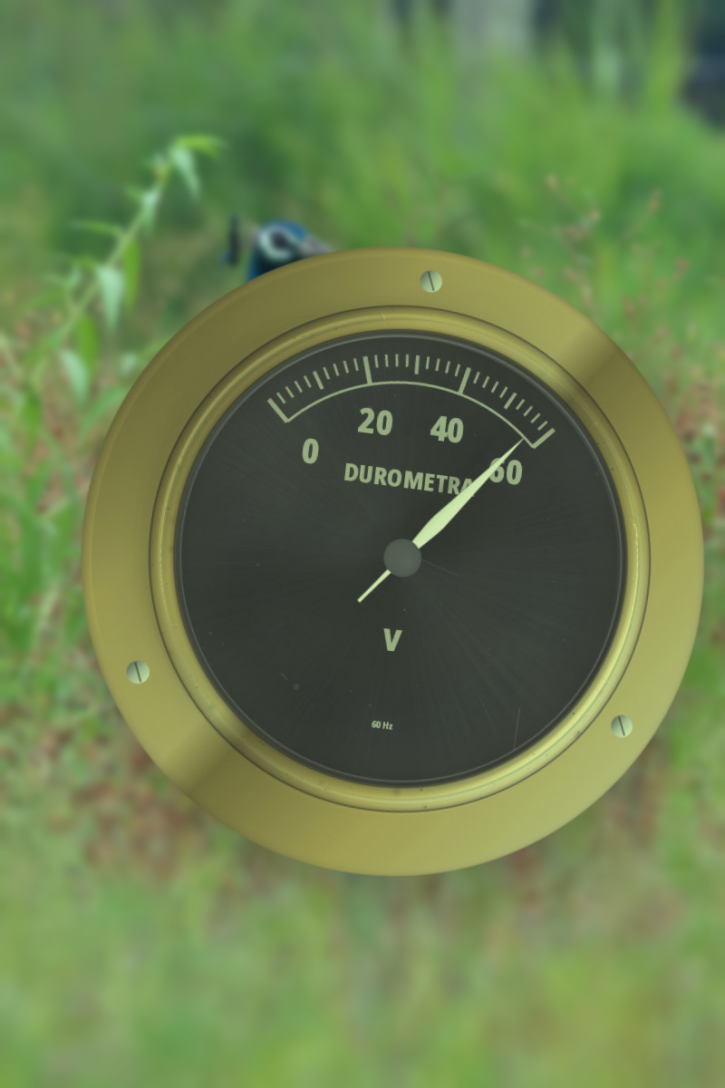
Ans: **57** V
